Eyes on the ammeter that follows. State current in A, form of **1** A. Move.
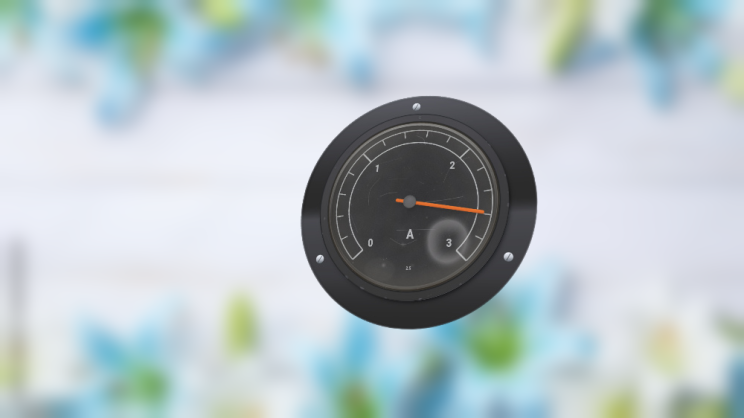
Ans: **2.6** A
